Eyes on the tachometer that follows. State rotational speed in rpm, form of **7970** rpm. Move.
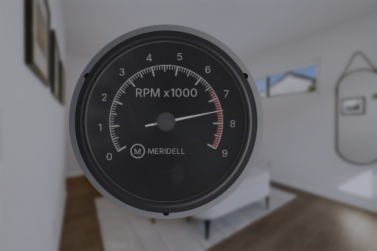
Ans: **7500** rpm
